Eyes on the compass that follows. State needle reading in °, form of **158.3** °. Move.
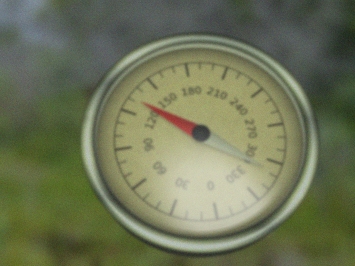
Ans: **130** °
